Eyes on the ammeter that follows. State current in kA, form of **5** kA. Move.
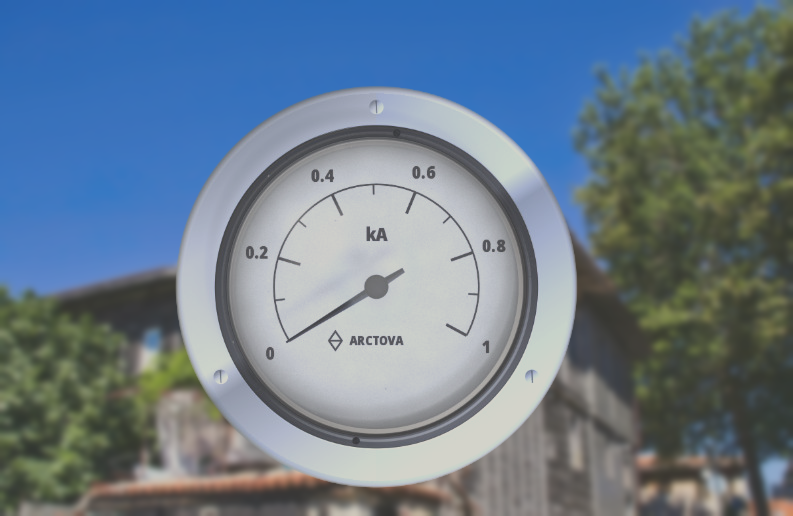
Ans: **0** kA
